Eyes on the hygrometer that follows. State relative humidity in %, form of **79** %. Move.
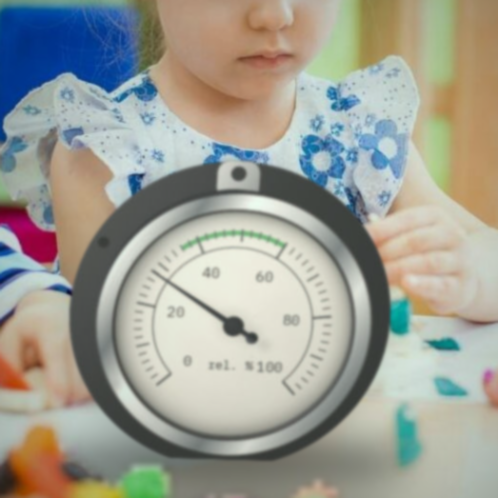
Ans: **28** %
